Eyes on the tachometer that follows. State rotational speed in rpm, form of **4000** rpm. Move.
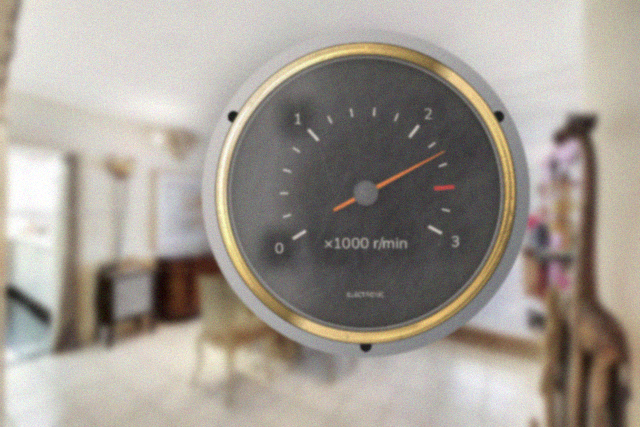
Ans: **2300** rpm
